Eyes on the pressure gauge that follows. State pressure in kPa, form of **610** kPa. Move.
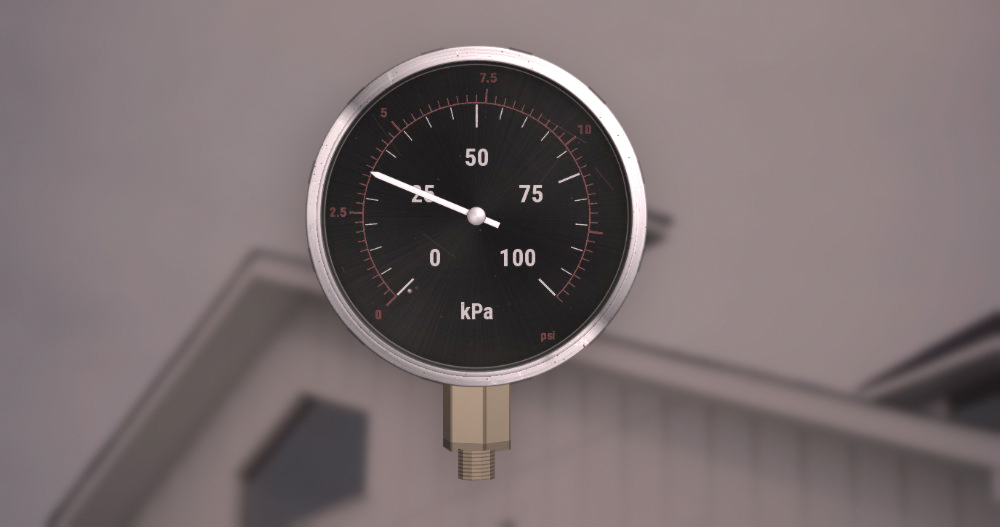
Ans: **25** kPa
